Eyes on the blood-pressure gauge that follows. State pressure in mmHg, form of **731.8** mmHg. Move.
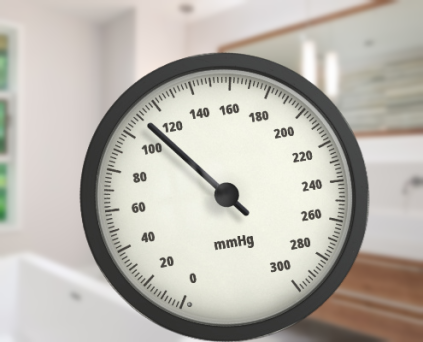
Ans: **110** mmHg
